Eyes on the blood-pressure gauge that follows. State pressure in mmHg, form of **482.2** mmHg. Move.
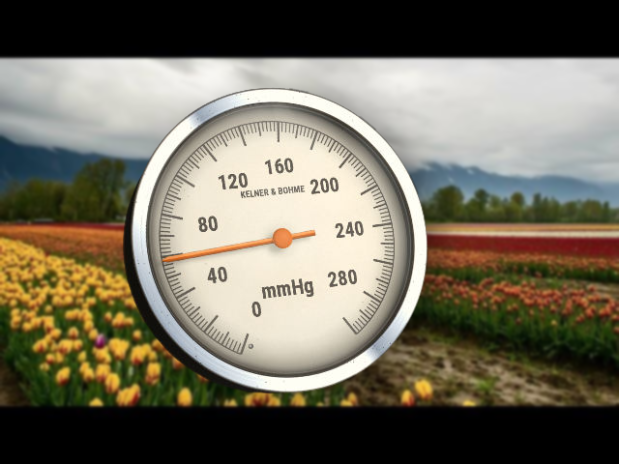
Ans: **58** mmHg
